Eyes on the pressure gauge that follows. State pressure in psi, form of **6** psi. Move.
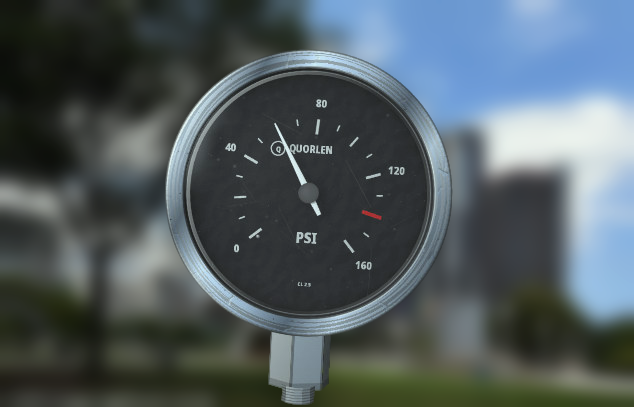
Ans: **60** psi
